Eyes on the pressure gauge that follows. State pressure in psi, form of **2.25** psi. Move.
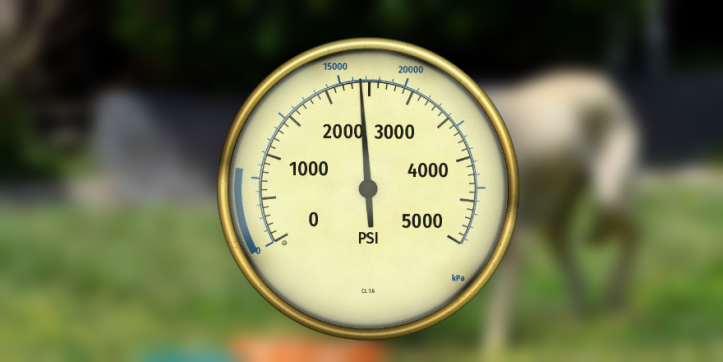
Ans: **2400** psi
